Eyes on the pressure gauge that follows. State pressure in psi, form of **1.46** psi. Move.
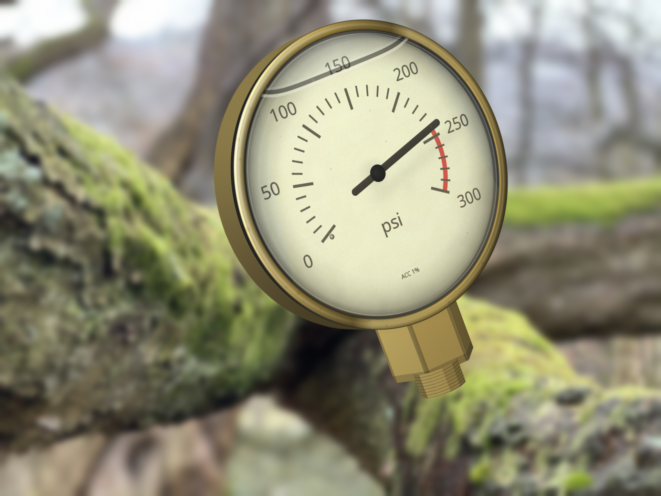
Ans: **240** psi
